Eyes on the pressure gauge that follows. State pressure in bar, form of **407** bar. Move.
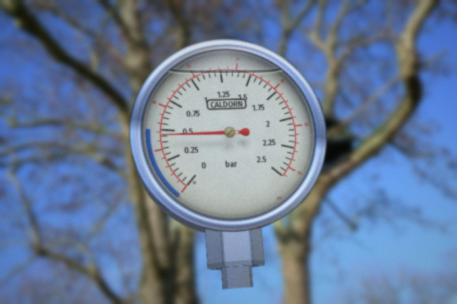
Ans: **0.45** bar
